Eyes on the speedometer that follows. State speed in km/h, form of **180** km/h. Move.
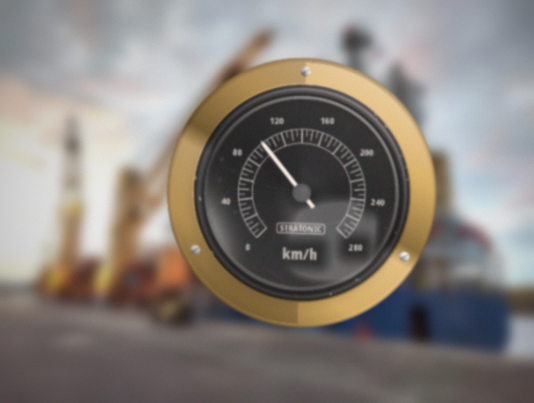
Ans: **100** km/h
